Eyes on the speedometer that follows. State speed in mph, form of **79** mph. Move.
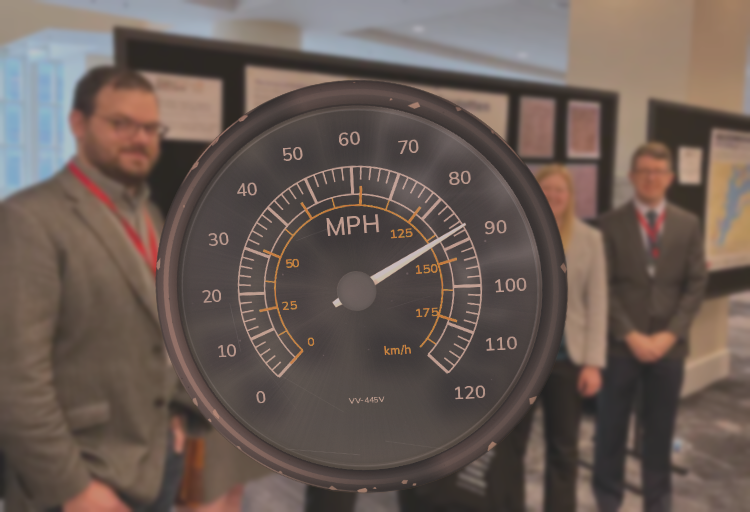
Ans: **87** mph
